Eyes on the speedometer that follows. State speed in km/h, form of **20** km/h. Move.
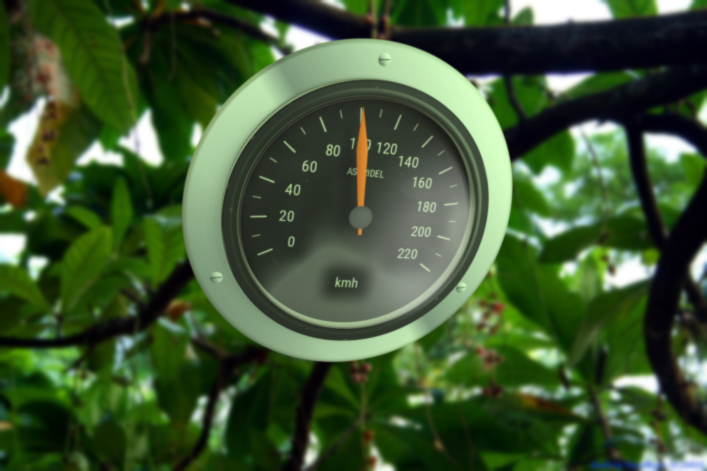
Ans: **100** km/h
